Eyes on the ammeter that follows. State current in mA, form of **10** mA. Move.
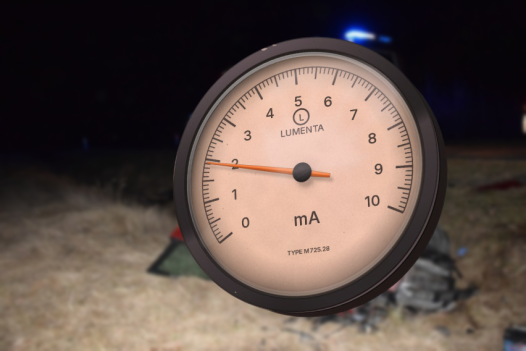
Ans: **1.9** mA
